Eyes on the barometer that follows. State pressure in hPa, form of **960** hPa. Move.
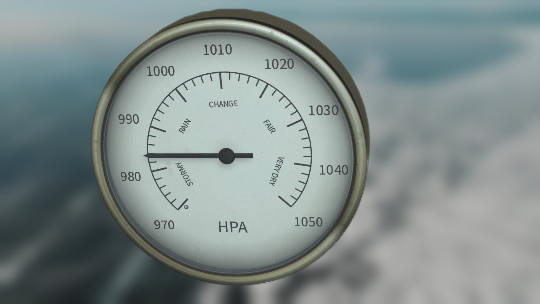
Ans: **984** hPa
